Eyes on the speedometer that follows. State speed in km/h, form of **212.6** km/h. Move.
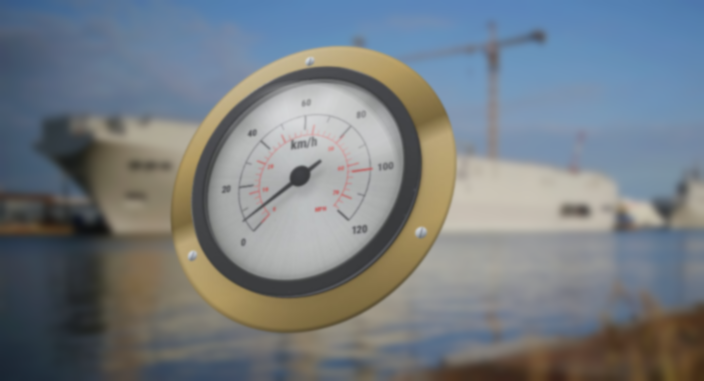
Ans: **5** km/h
